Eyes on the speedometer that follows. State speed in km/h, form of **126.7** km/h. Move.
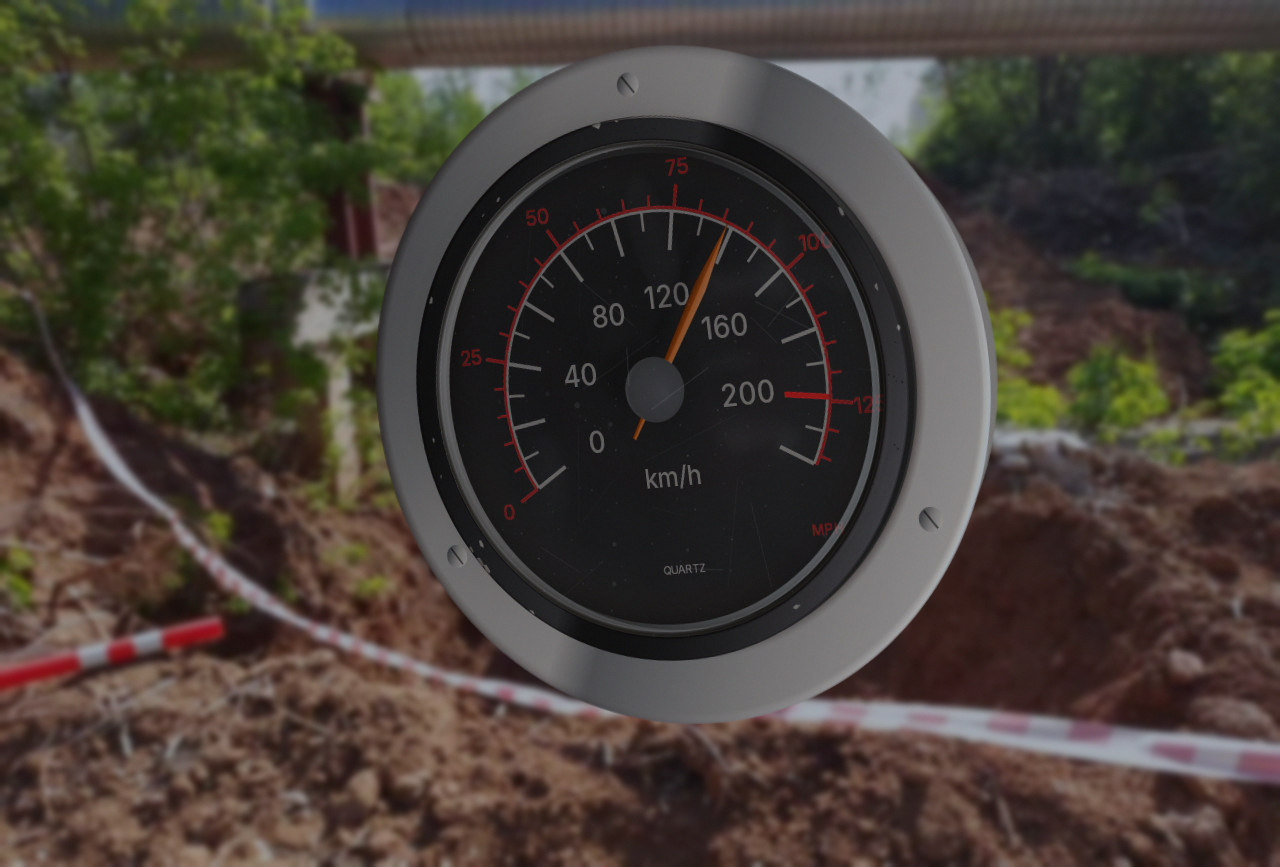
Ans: **140** km/h
